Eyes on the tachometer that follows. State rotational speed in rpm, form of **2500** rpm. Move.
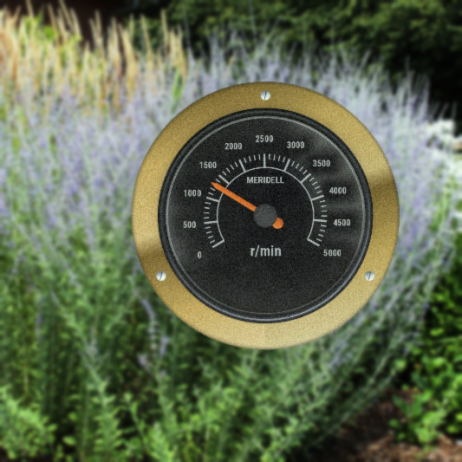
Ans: **1300** rpm
